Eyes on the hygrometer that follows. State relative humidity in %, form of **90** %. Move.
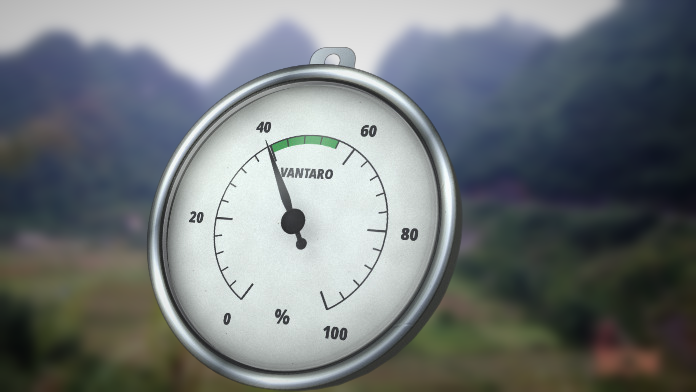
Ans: **40** %
